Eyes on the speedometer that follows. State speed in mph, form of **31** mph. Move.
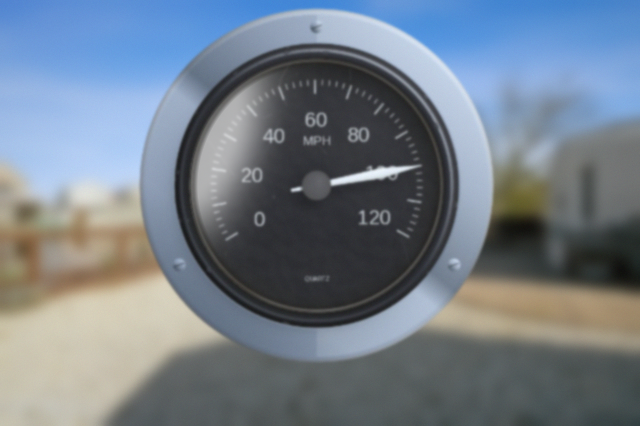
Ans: **100** mph
